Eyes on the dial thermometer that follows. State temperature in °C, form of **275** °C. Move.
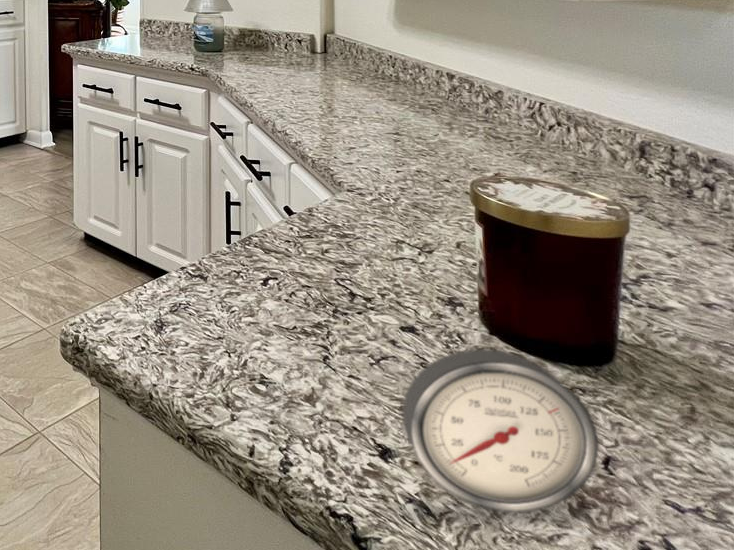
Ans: **12.5** °C
